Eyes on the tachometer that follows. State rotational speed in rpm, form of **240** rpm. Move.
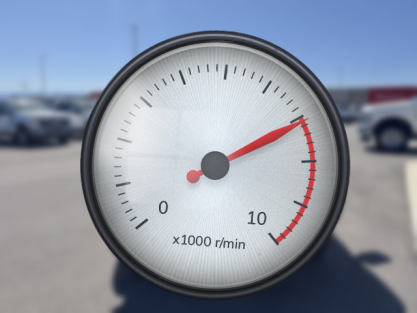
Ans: **7100** rpm
